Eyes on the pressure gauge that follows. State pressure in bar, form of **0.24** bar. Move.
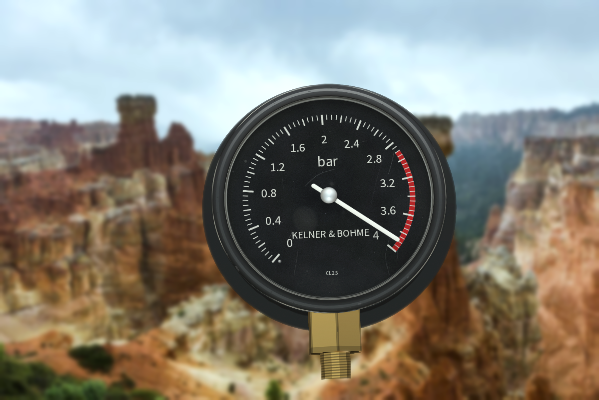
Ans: **3.9** bar
